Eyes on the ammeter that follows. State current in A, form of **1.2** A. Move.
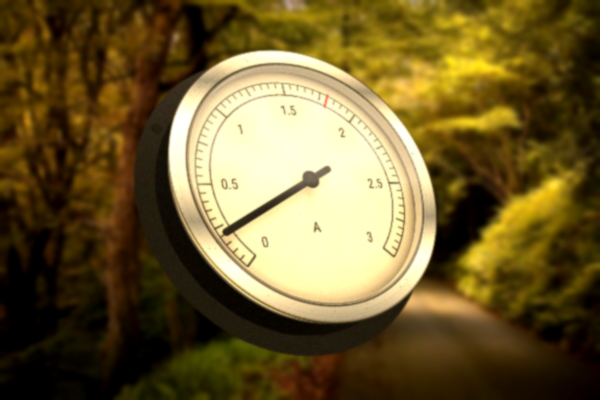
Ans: **0.2** A
